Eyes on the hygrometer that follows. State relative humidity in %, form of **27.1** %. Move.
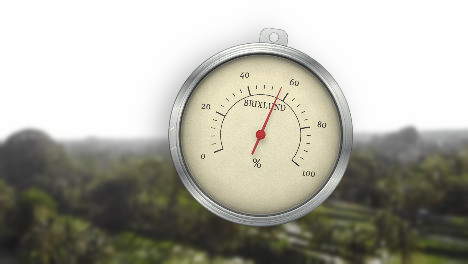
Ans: **56** %
